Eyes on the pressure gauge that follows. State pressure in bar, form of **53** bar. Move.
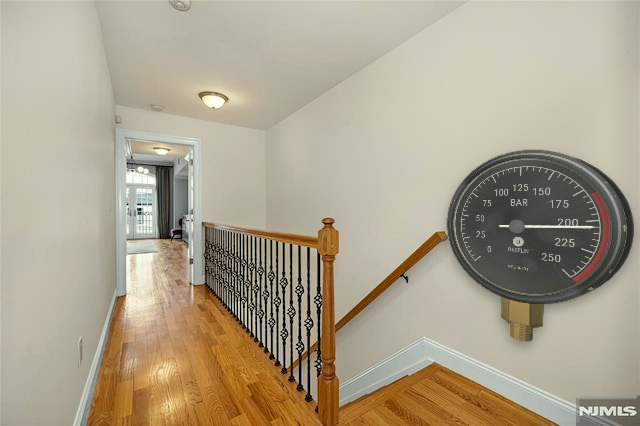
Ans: **205** bar
